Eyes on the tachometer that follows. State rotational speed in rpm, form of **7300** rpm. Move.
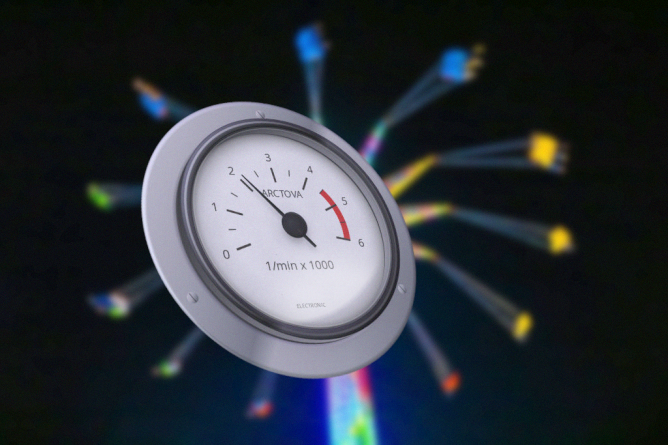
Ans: **2000** rpm
